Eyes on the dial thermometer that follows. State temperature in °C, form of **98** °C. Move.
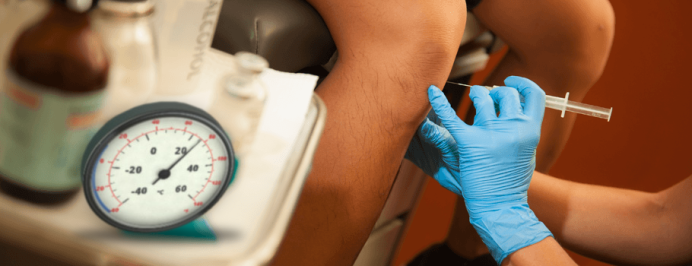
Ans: **24** °C
